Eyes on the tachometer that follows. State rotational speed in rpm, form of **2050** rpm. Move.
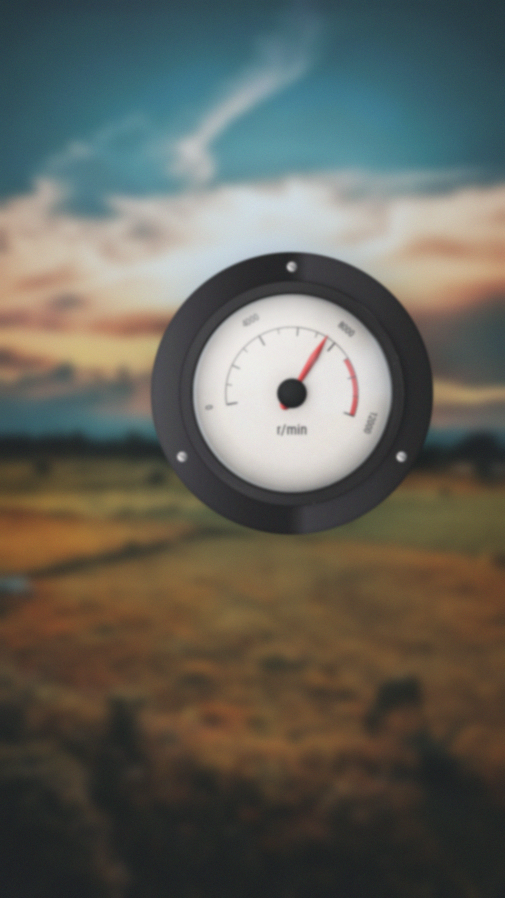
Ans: **7500** rpm
